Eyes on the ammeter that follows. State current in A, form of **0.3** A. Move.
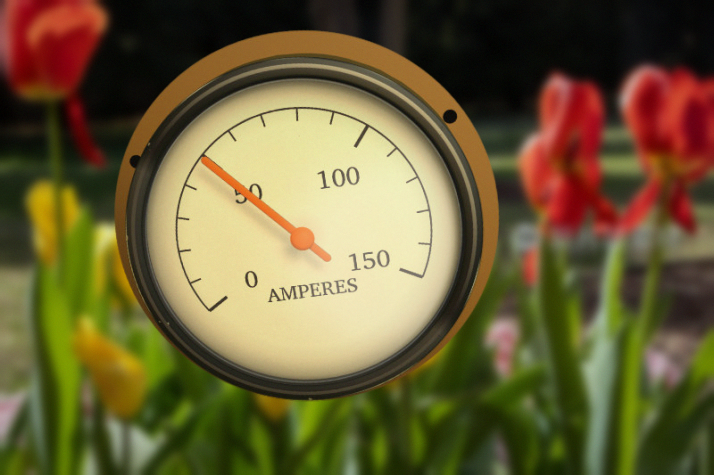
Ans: **50** A
